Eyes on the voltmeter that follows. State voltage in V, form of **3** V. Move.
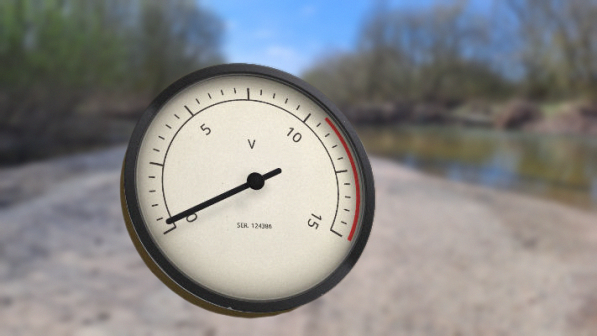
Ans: **0.25** V
